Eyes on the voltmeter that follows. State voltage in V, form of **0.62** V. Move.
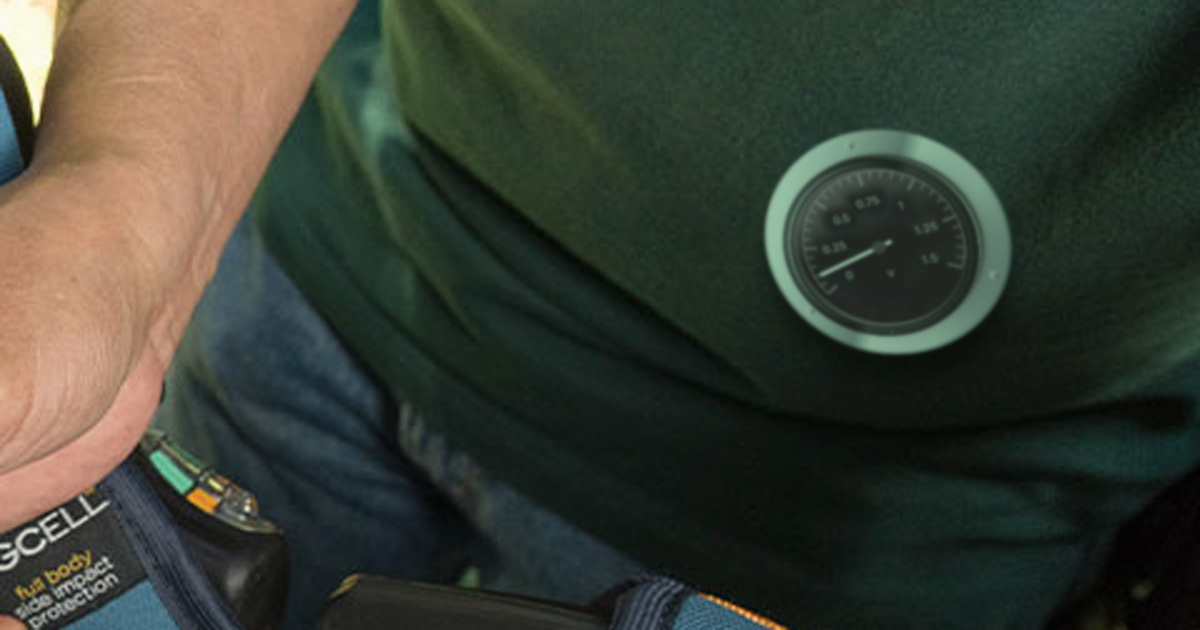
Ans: **0.1** V
